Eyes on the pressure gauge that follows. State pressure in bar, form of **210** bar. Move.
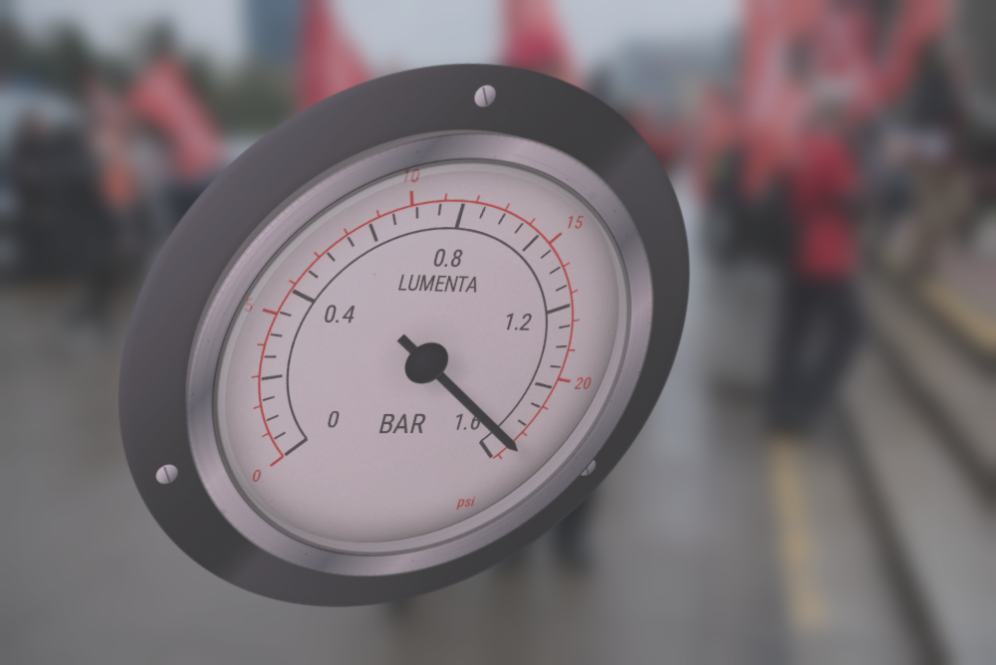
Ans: **1.55** bar
